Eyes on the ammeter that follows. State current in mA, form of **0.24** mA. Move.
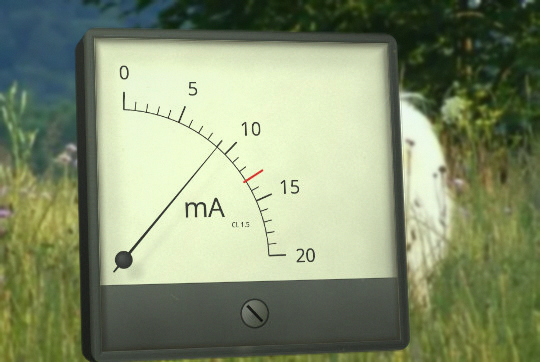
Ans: **9** mA
